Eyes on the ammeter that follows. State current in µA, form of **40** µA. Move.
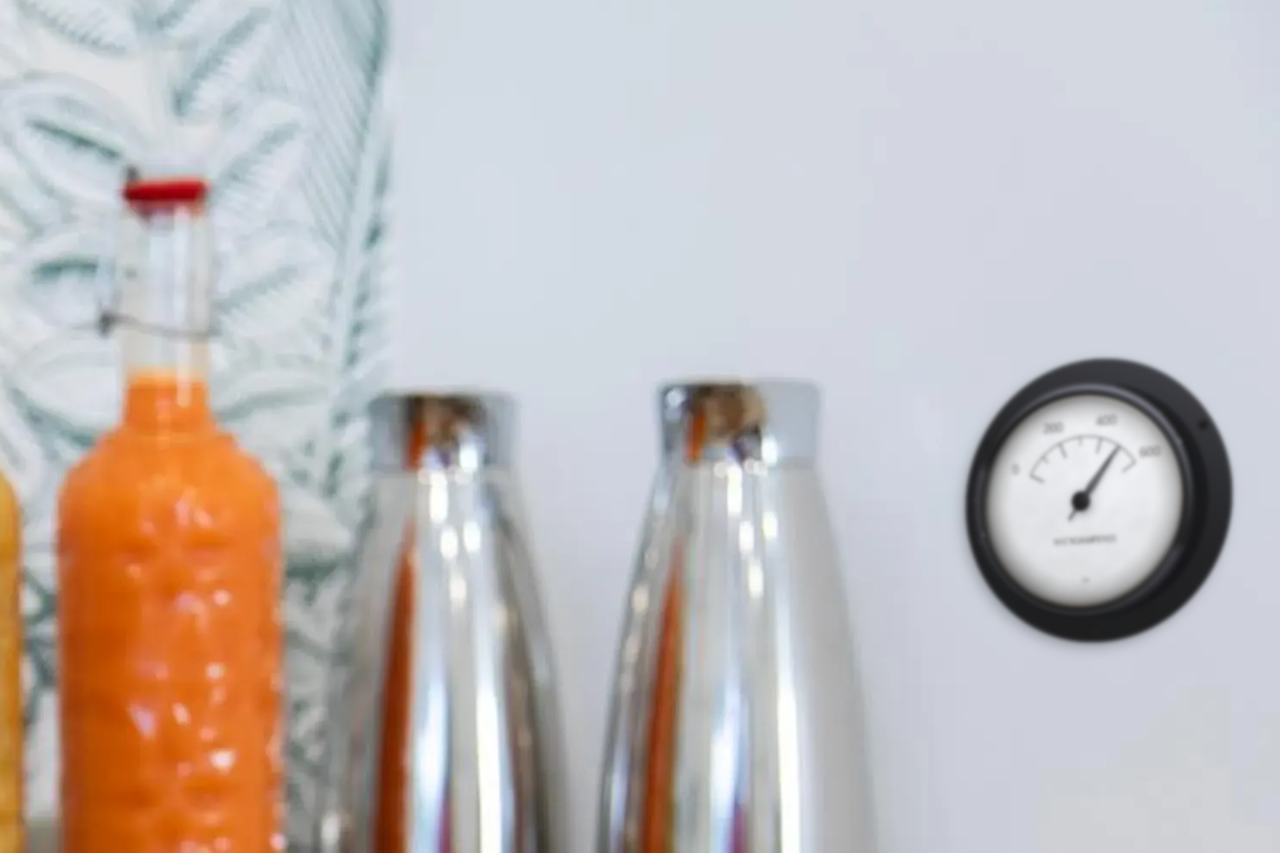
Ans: **500** µA
